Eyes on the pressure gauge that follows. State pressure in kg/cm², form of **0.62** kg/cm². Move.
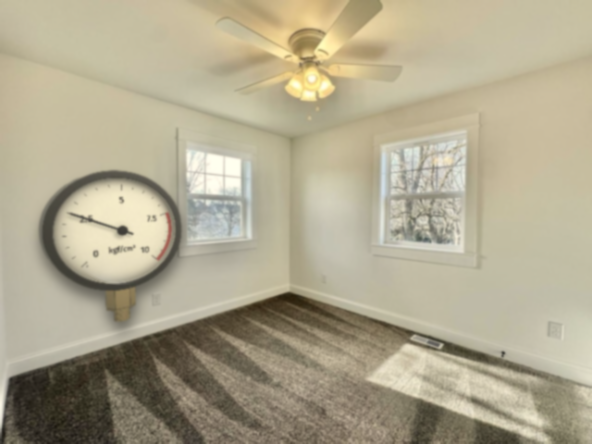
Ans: **2.5** kg/cm²
